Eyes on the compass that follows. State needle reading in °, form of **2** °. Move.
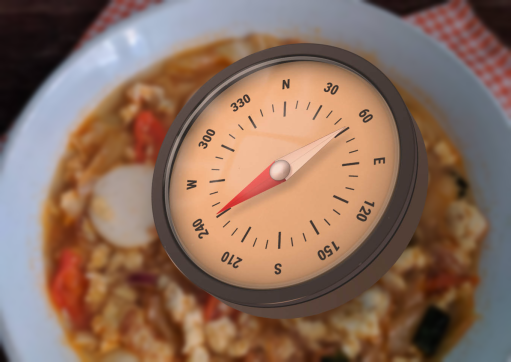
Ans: **240** °
